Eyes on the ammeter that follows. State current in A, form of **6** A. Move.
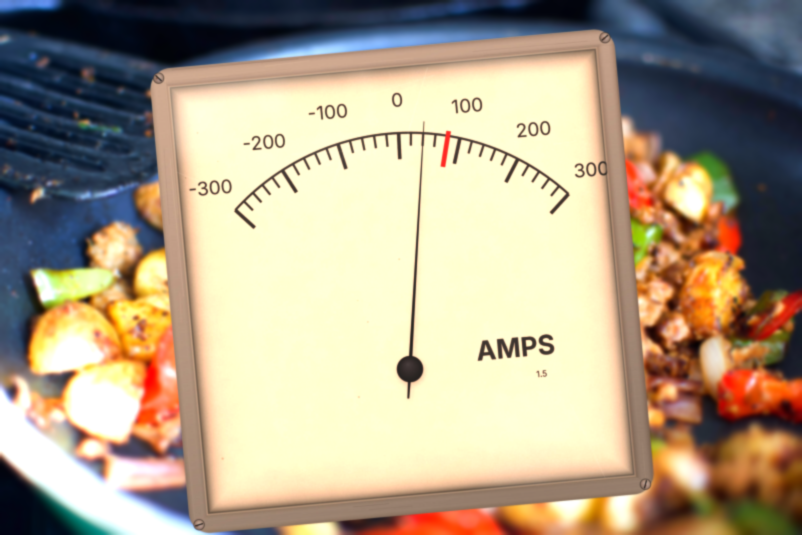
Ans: **40** A
